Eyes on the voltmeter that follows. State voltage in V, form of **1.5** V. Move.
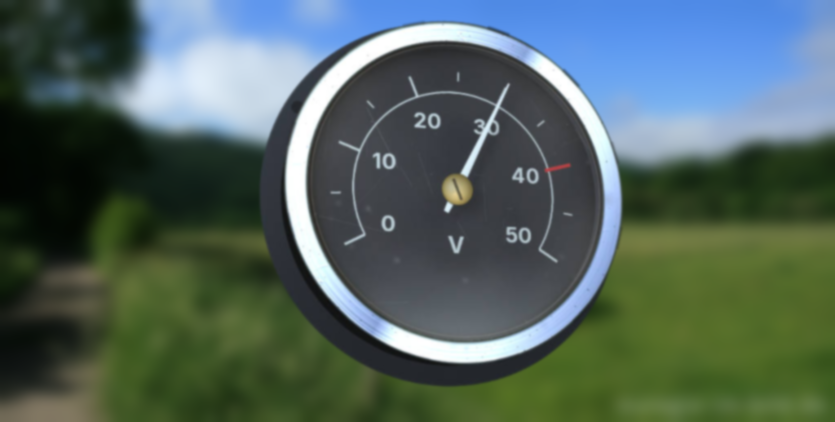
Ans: **30** V
